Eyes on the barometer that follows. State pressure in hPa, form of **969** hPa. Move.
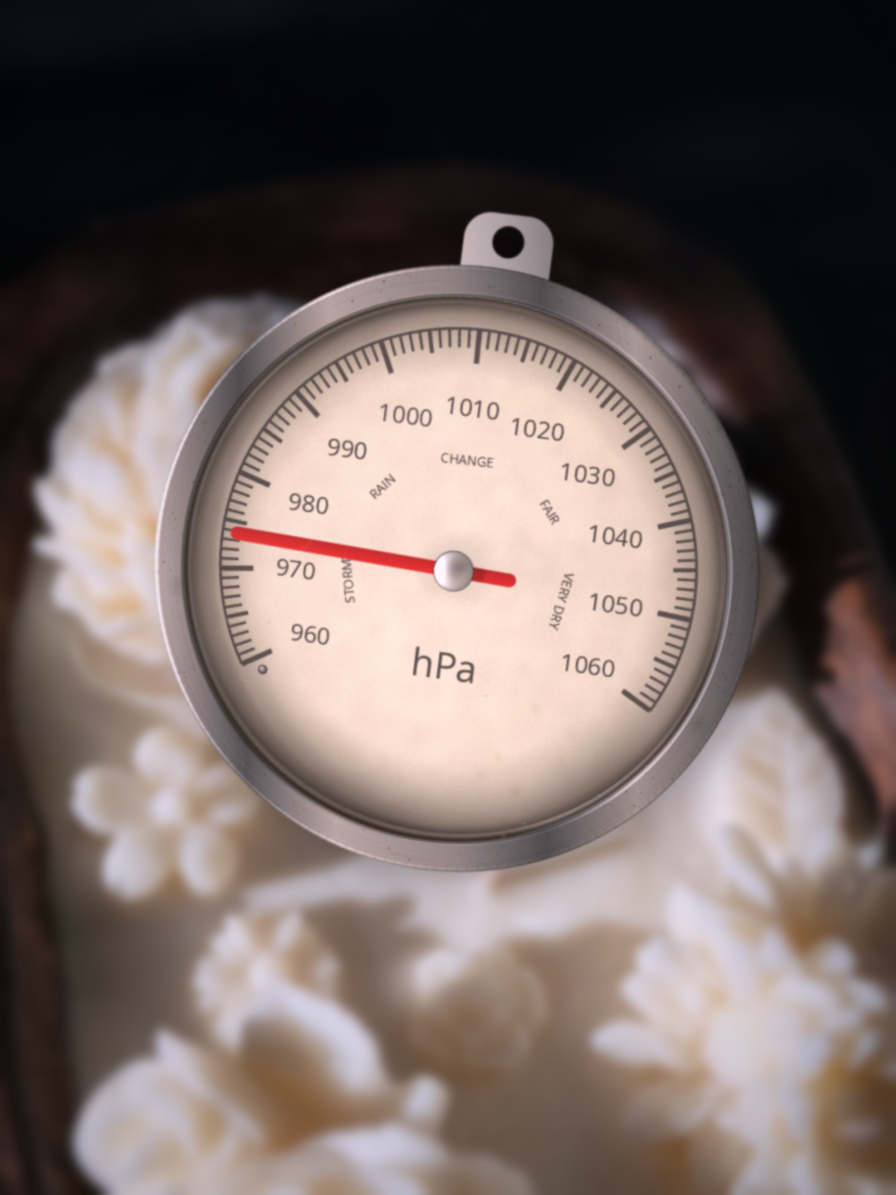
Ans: **974** hPa
